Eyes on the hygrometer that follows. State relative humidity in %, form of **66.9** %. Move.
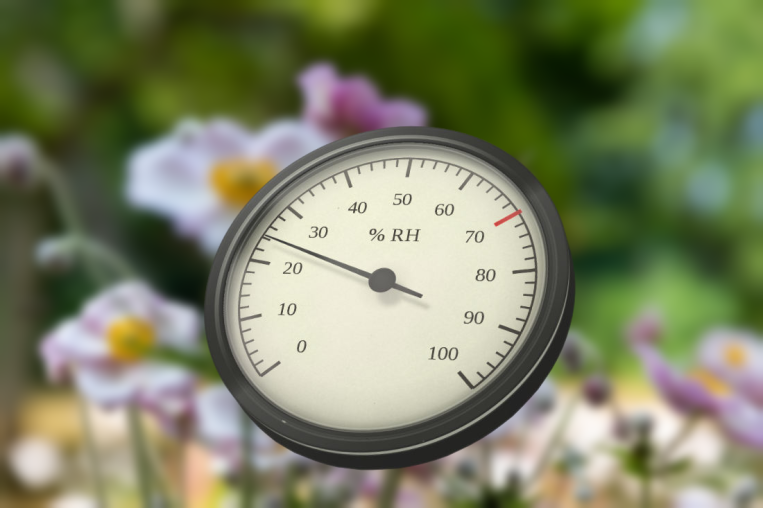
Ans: **24** %
